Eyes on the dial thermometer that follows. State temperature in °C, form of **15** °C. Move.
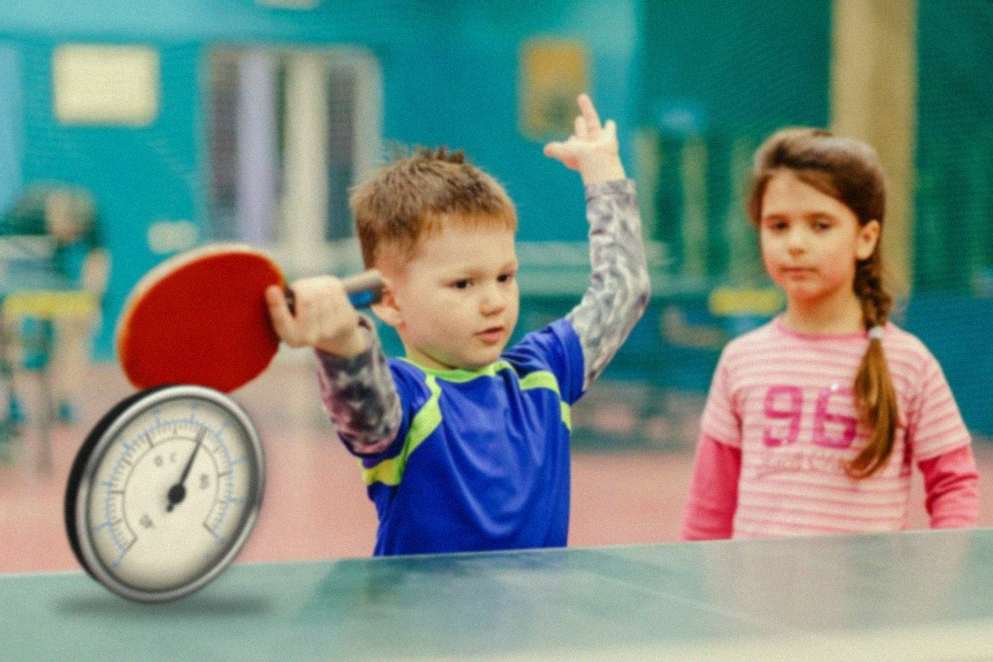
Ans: **20** °C
